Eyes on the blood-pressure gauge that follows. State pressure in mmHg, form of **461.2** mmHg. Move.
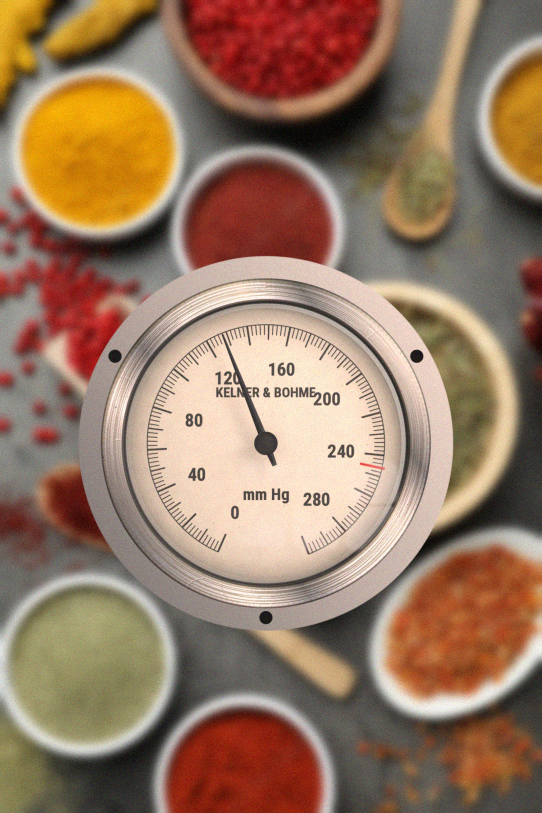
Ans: **128** mmHg
